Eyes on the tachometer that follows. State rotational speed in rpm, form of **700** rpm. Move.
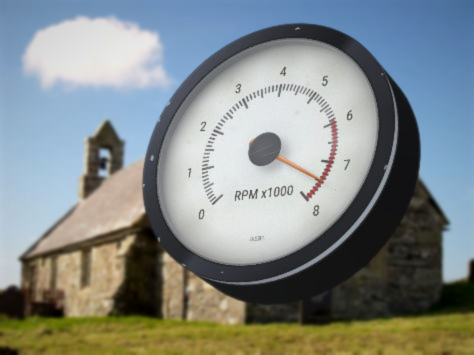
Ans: **7500** rpm
